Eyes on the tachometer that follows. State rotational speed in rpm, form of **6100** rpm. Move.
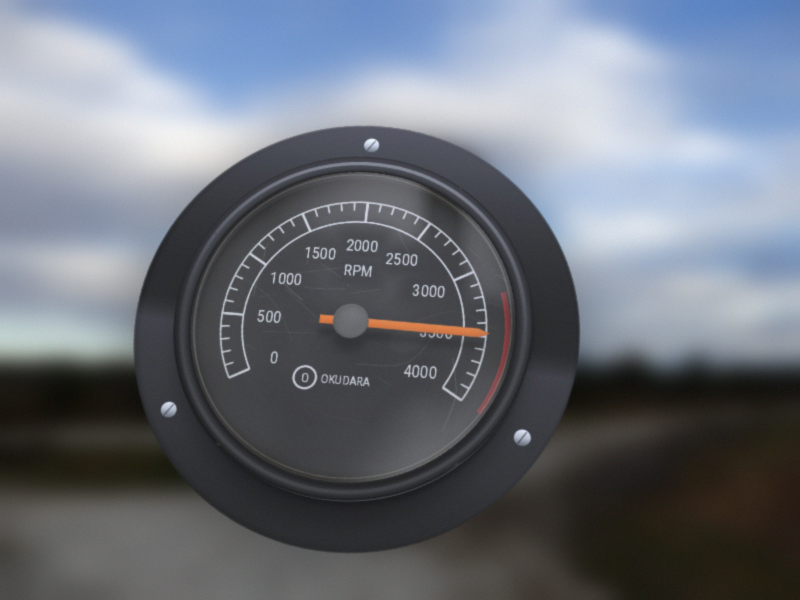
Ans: **3500** rpm
